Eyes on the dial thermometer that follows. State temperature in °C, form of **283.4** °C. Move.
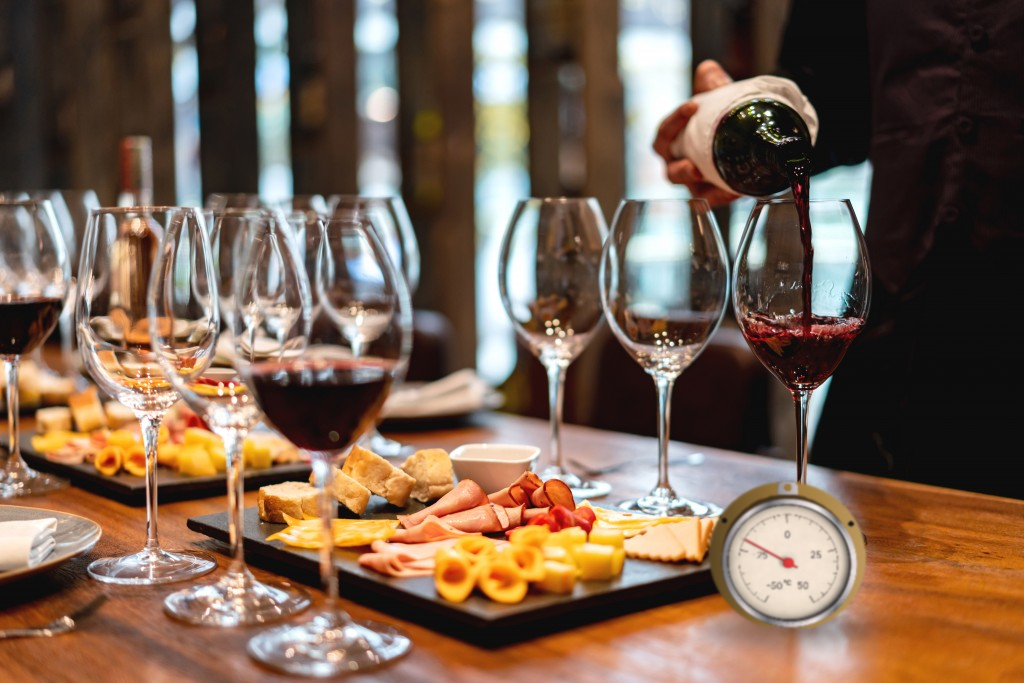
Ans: **-20** °C
